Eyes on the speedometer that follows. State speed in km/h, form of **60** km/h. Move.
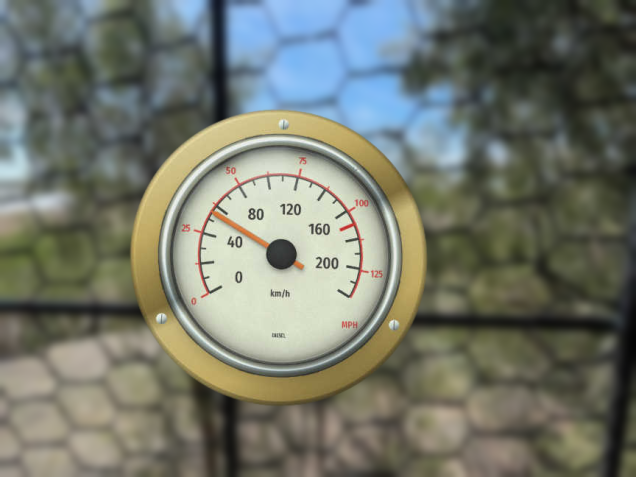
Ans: **55** km/h
